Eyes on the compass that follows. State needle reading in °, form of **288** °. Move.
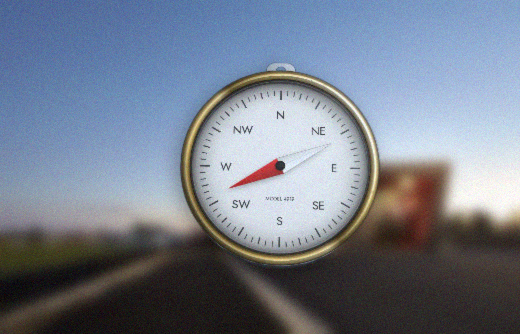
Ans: **245** °
